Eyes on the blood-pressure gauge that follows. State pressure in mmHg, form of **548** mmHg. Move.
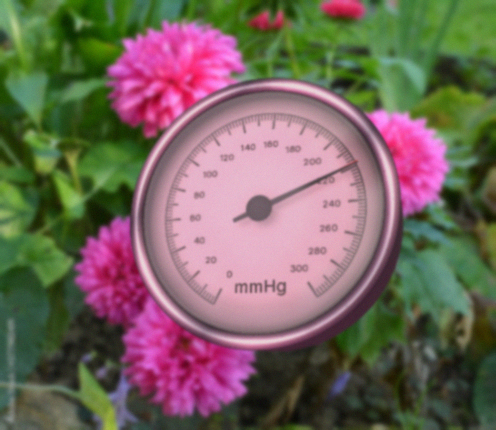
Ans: **220** mmHg
